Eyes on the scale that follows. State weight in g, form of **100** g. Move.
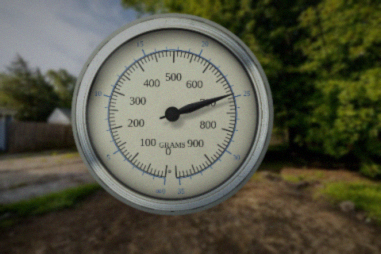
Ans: **700** g
